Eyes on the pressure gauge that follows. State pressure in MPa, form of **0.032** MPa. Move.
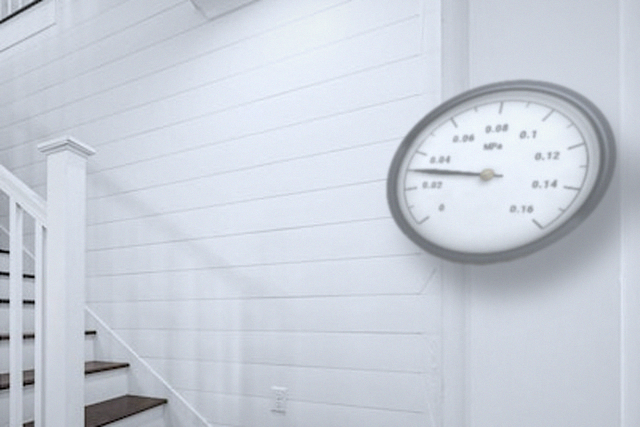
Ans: **0.03** MPa
